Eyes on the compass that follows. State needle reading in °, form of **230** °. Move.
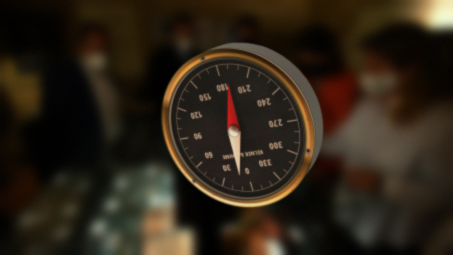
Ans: **190** °
